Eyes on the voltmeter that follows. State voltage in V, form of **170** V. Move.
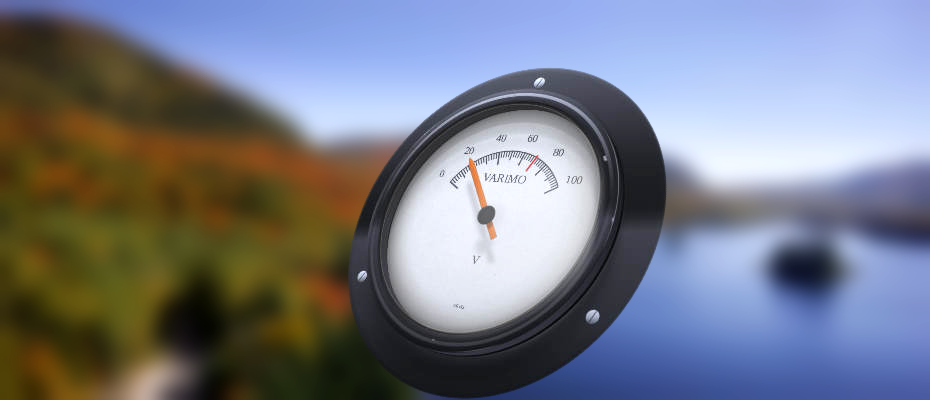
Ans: **20** V
